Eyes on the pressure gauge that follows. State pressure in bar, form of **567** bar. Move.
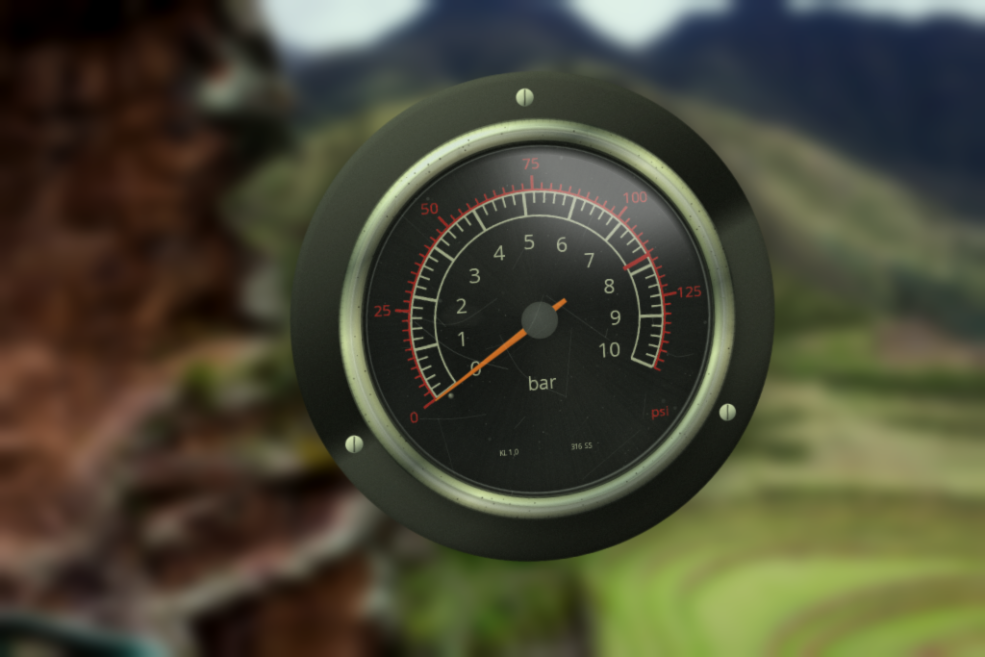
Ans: **0** bar
